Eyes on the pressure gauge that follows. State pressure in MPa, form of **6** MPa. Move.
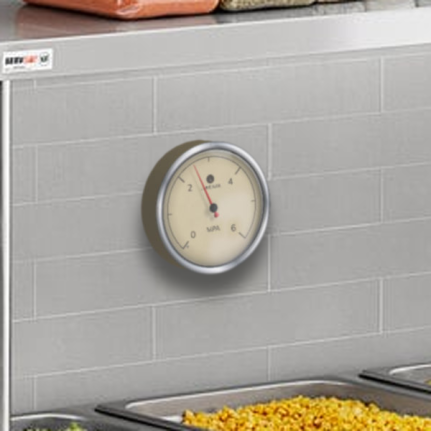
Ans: **2.5** MPa
